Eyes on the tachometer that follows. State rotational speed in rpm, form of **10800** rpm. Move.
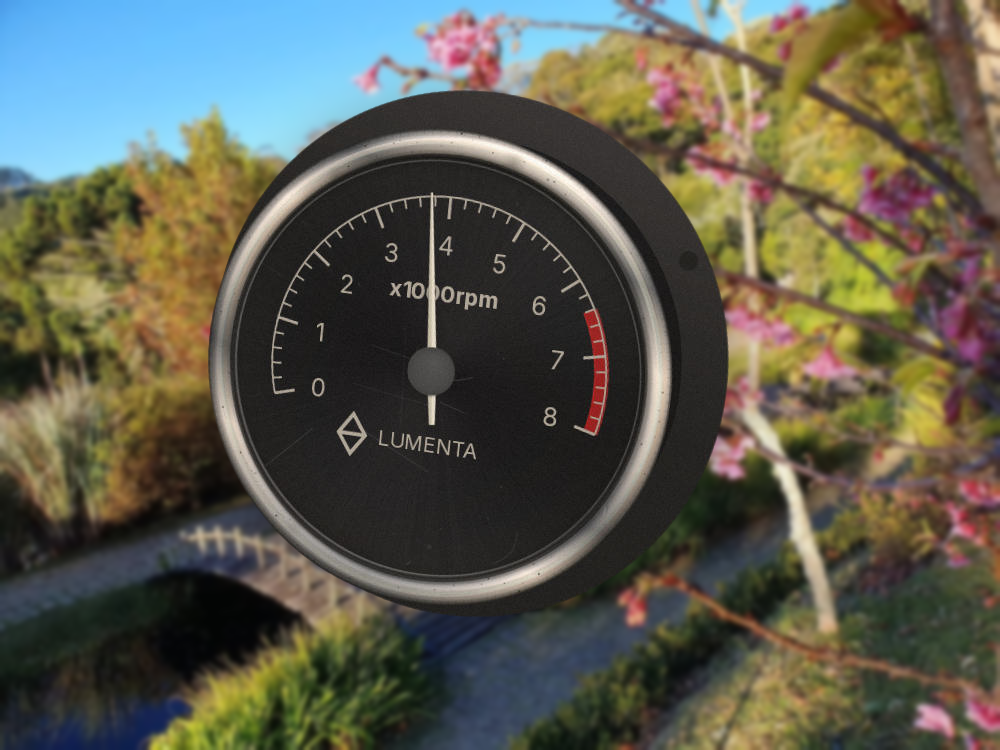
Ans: **3800** rpm
